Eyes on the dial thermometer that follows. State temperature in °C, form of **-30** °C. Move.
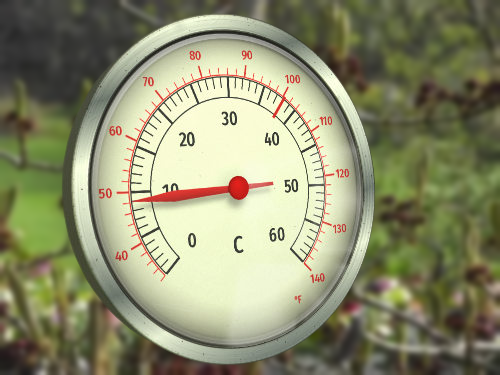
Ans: **9** °C
